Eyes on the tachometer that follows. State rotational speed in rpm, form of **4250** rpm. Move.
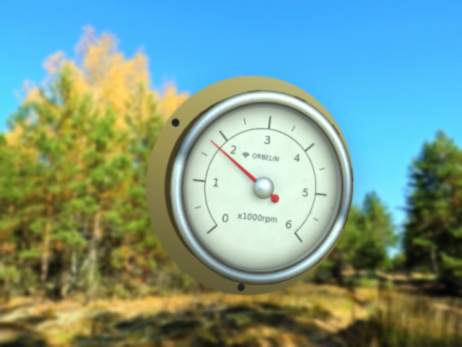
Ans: **1750** rpm
